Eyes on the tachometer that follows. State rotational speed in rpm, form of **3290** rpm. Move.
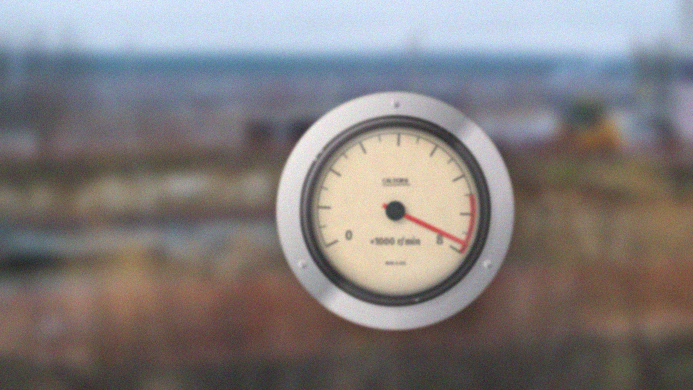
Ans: **7750** rpm
